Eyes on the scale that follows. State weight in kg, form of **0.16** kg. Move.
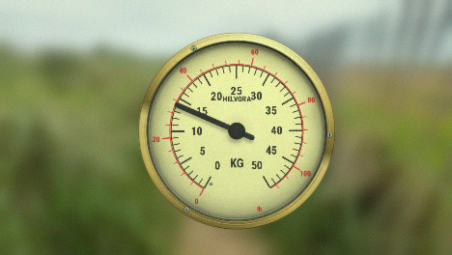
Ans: **14** kg
